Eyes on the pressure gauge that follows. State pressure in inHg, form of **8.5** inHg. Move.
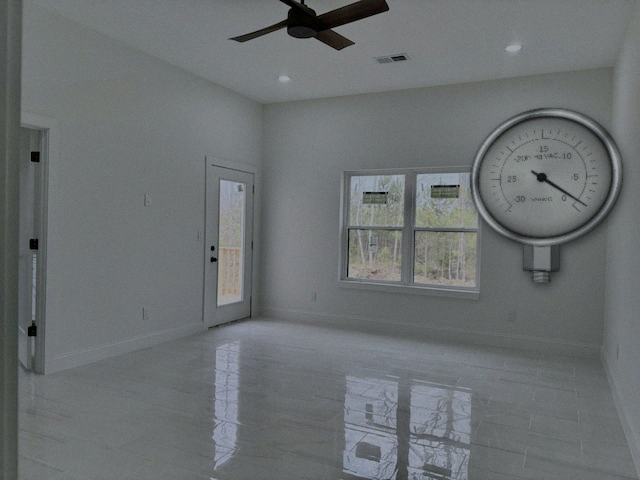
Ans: **-1** inHg
